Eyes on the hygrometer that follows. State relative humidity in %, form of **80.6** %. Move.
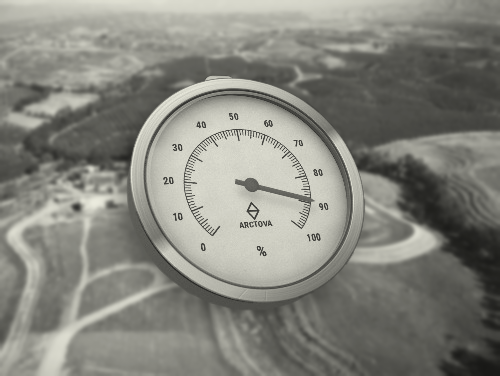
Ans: **90** %
